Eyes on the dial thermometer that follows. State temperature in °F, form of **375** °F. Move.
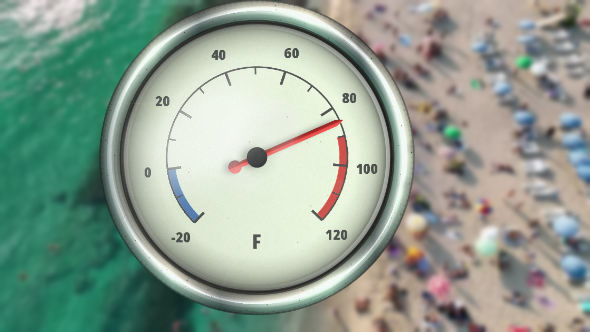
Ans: **85** °F
